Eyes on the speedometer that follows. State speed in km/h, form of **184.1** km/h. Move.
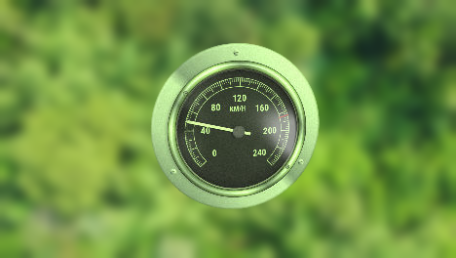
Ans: **50** km/h
